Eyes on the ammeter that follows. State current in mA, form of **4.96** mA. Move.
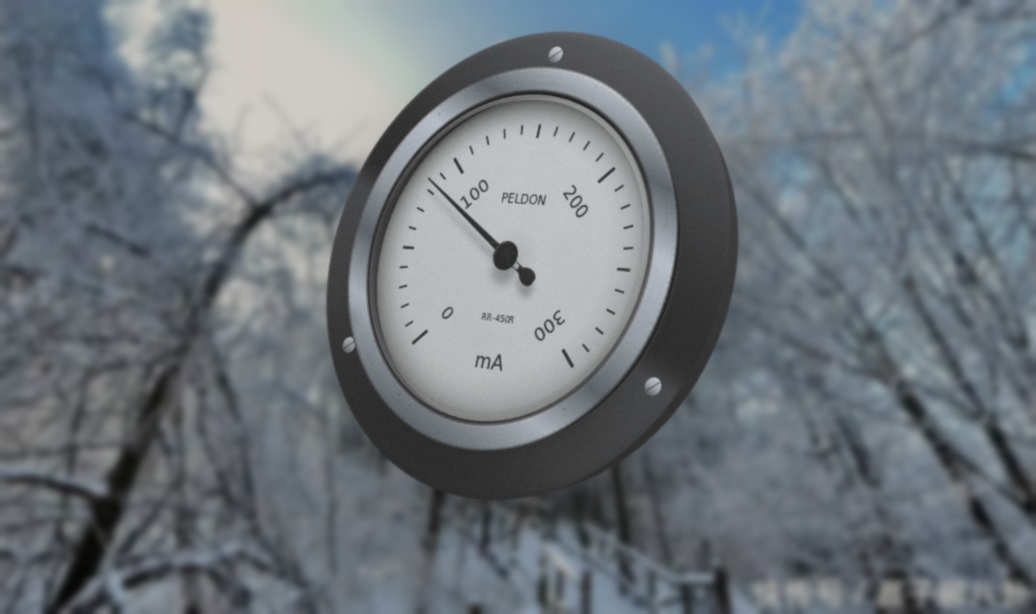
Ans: **85** mA
